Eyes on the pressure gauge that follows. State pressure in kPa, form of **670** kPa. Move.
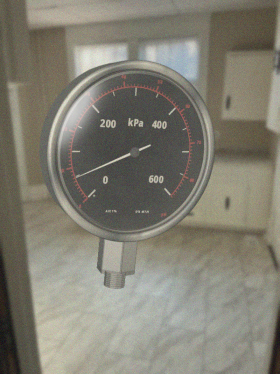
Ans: **50** kPa
